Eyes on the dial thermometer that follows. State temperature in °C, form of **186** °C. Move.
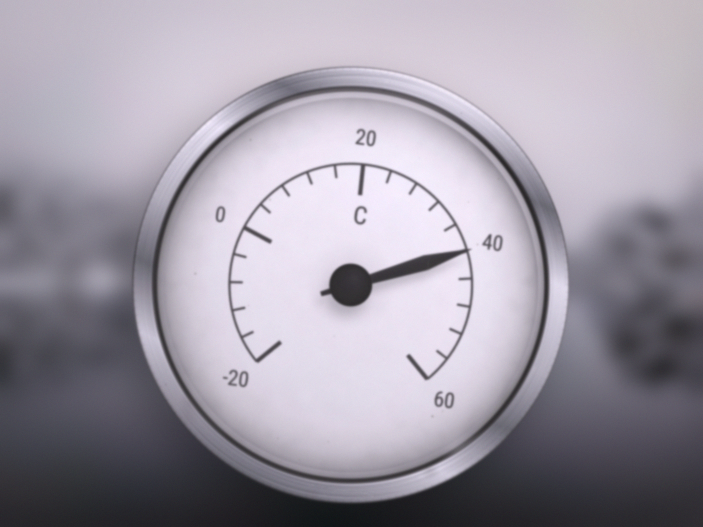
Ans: **40** °C
